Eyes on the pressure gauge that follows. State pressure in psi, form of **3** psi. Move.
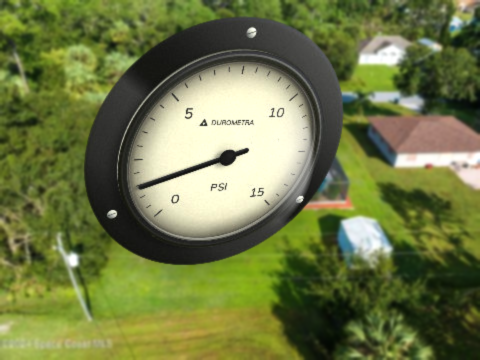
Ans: **1.5** psi
